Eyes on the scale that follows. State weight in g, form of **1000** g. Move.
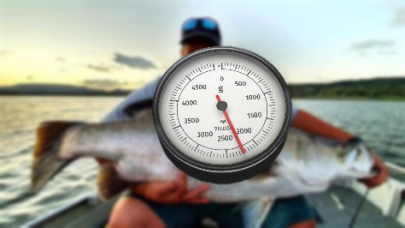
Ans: **2250** g
